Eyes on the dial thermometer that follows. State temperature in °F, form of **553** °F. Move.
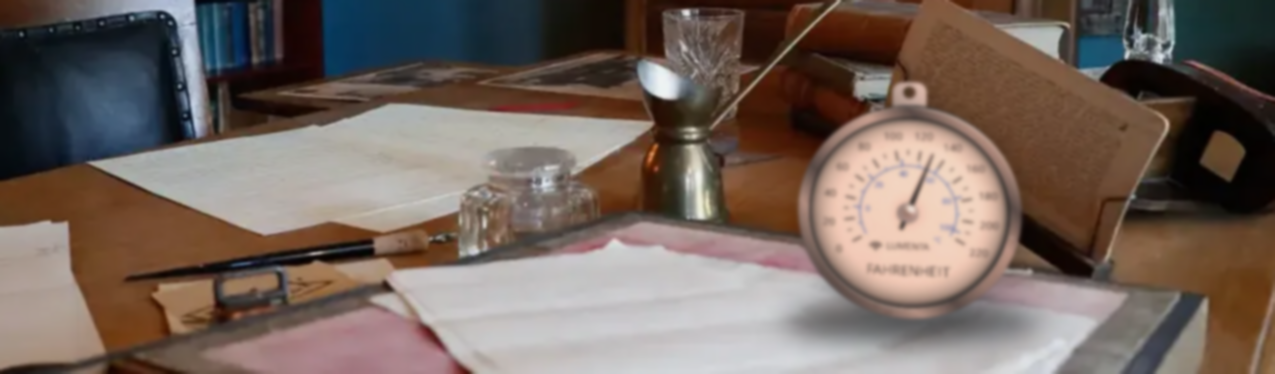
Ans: **130** °F
